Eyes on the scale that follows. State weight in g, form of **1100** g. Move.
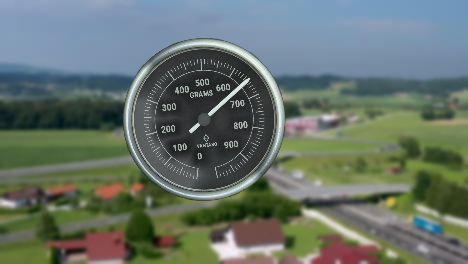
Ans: **650** g
